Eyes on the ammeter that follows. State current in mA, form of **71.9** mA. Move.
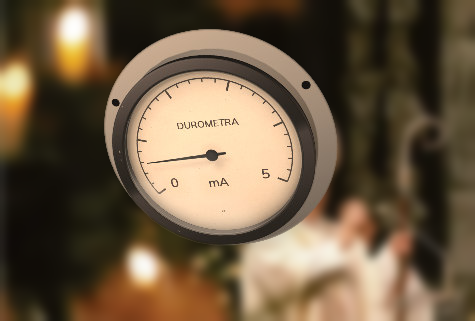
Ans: **0.6** mA
